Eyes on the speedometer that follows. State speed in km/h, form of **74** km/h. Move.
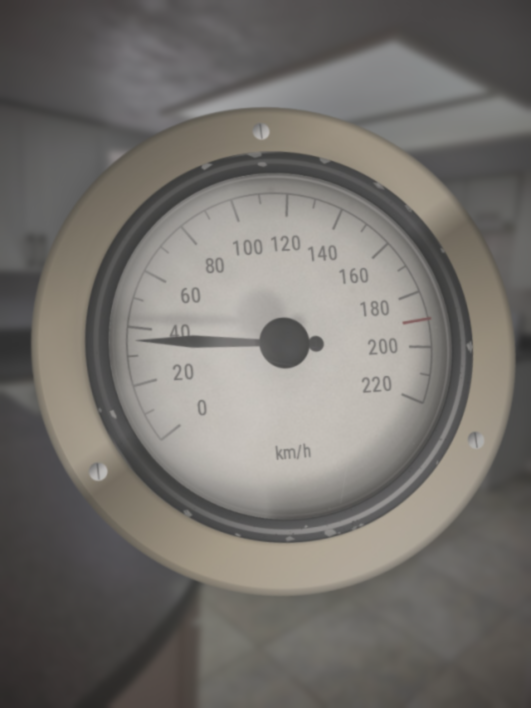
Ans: **35** km/h
